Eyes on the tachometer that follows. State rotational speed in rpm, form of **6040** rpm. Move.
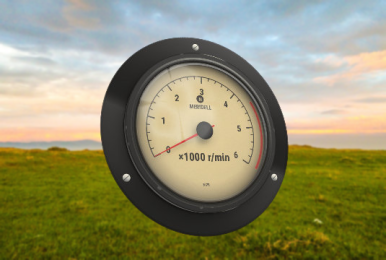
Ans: **0** rpm
